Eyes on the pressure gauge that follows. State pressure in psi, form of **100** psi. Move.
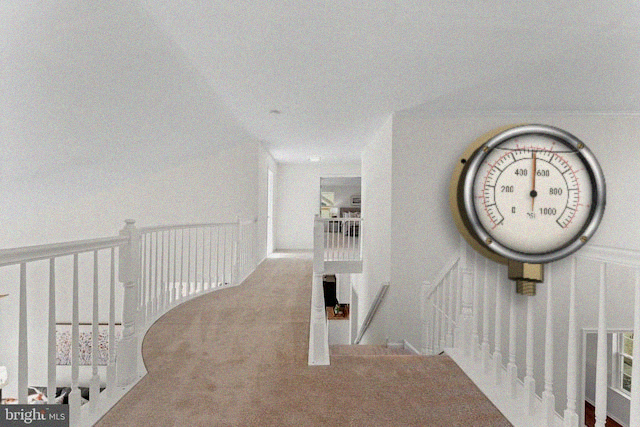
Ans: **500** psi
